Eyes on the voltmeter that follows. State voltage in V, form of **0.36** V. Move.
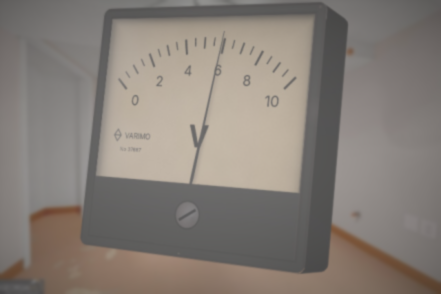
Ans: **6** V
